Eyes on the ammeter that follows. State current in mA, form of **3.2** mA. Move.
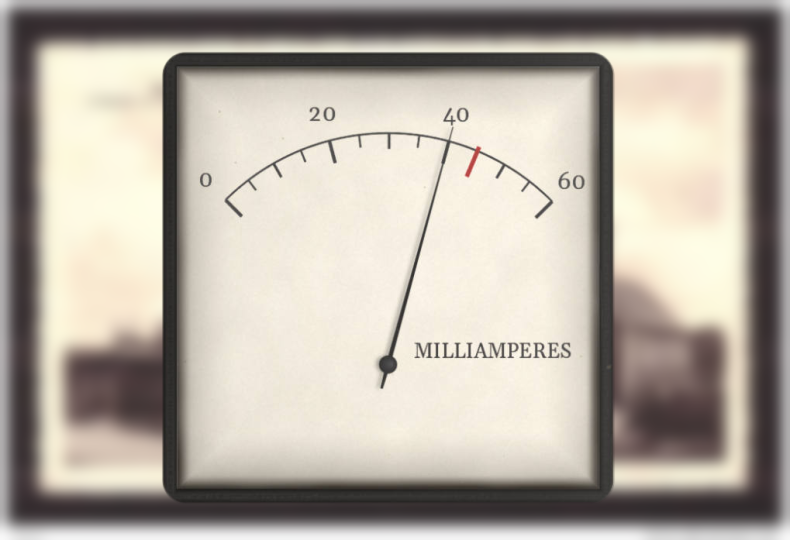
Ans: **40** mA
